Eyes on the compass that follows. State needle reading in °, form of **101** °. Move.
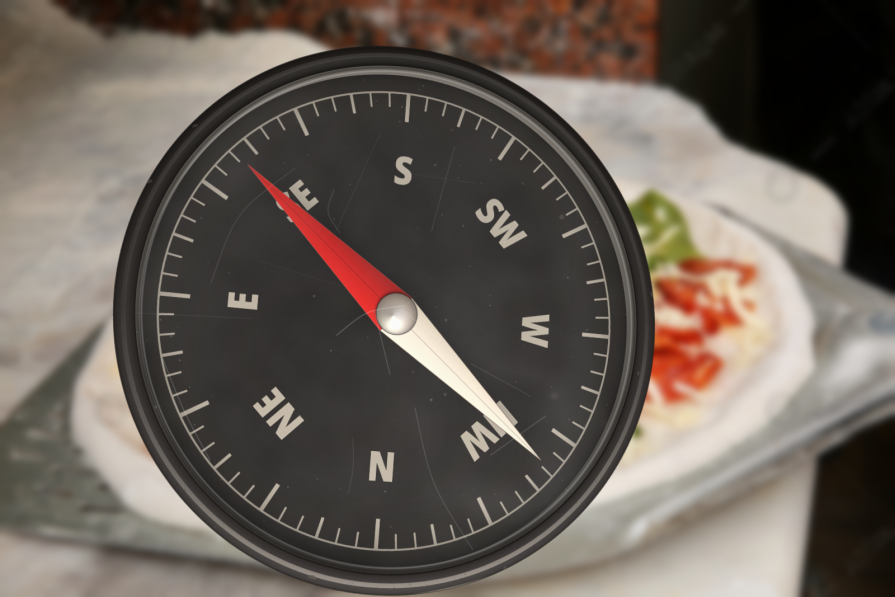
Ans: **130** °
